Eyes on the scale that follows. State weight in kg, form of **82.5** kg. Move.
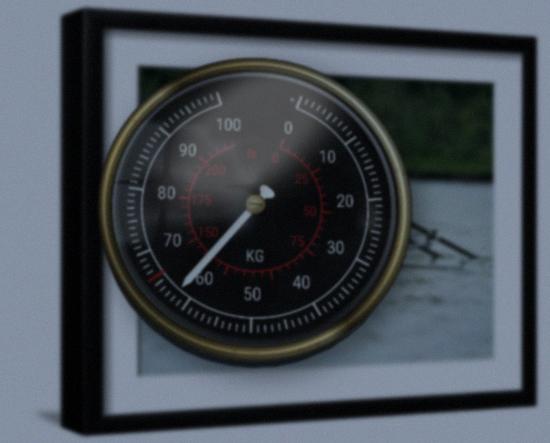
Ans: **62** kg
